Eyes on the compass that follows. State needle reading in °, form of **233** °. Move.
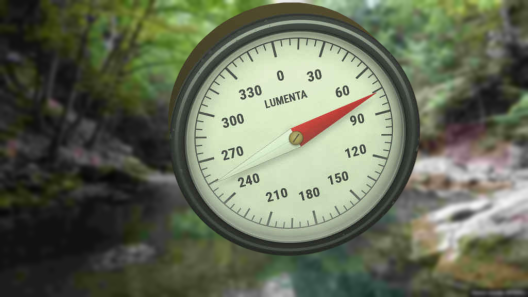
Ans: **75** °
